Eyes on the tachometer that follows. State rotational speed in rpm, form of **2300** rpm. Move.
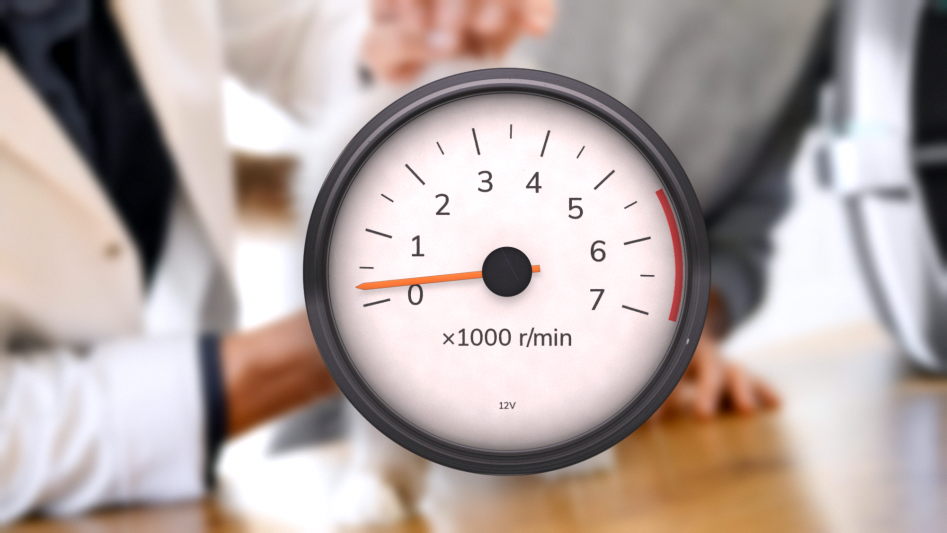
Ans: **250** rpm
